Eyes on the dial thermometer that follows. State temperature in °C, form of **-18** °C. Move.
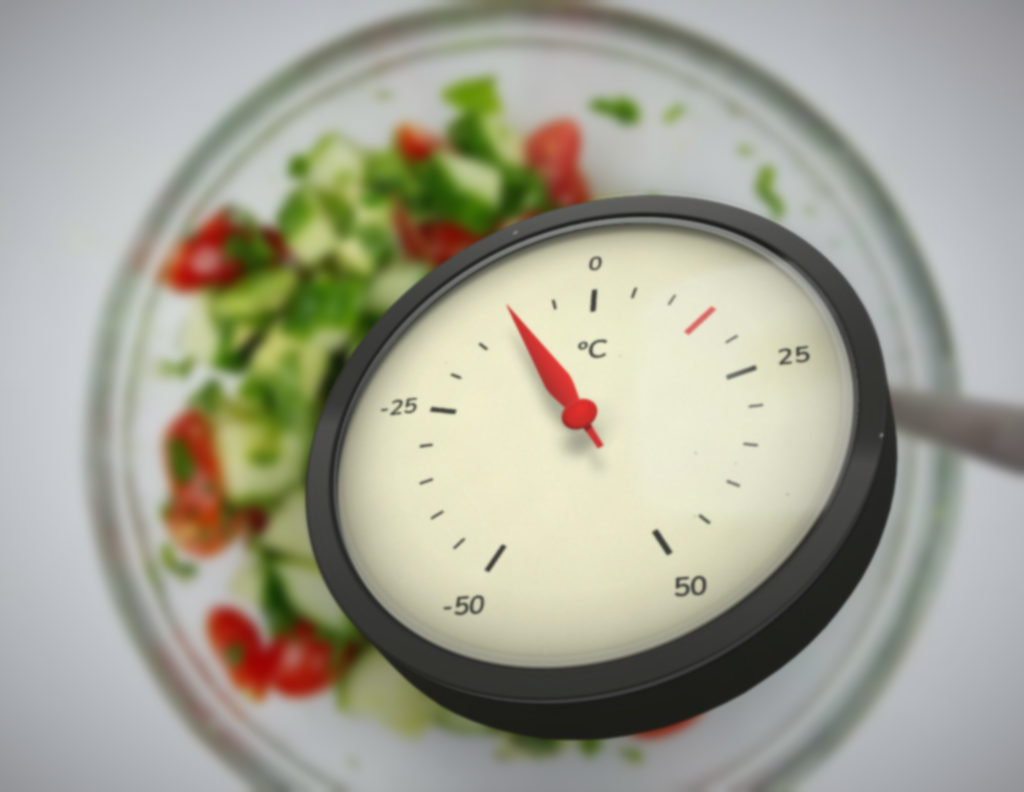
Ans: **-10** °C
